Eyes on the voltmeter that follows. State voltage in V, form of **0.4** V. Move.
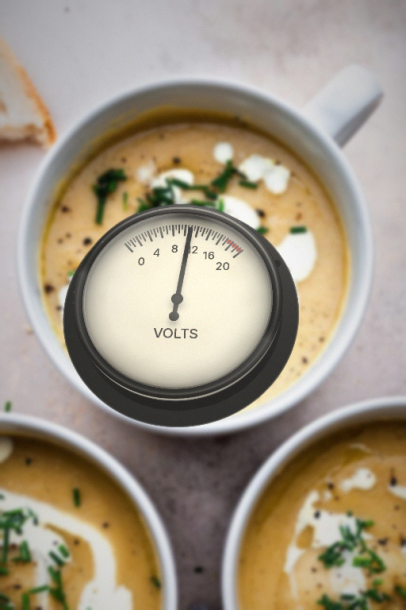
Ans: **11** V
